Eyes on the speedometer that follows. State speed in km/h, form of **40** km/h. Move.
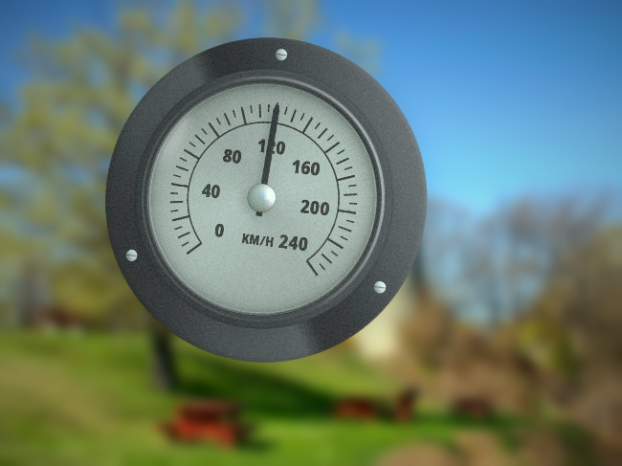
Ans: **120** km/h
